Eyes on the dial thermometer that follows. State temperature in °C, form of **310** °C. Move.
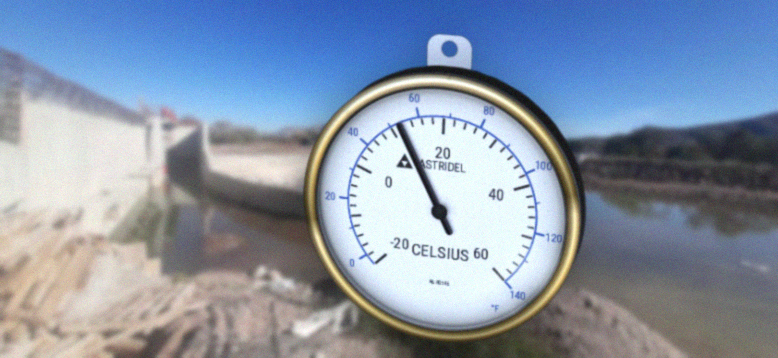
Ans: **12** °C
